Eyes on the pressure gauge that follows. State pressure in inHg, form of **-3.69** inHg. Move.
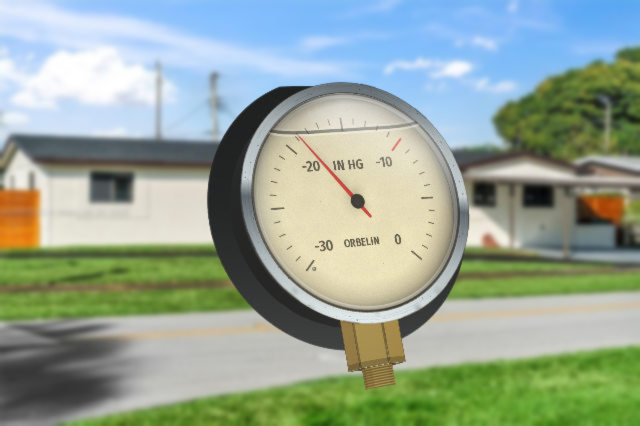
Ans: **-19** inHg
